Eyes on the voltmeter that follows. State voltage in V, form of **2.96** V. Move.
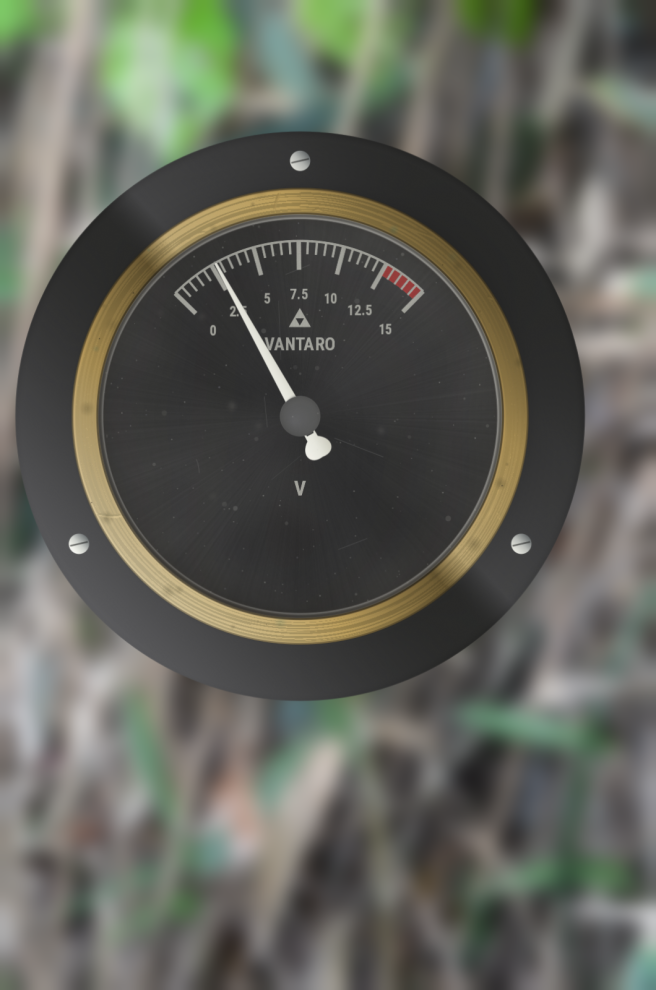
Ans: **2.75** V
